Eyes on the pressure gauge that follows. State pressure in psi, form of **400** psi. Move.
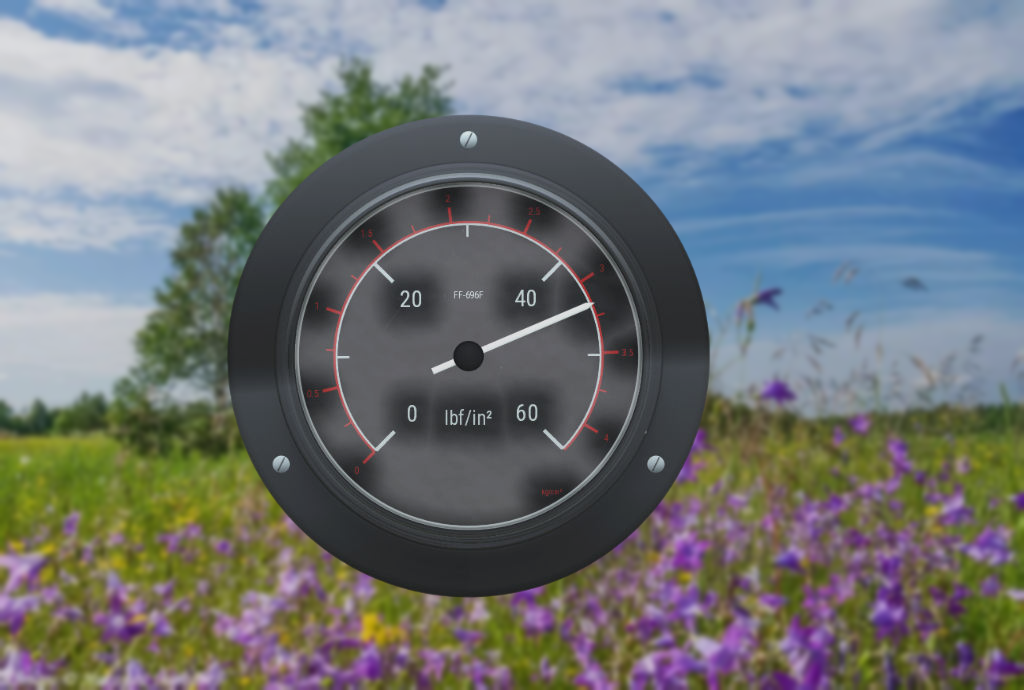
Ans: **45** psi
